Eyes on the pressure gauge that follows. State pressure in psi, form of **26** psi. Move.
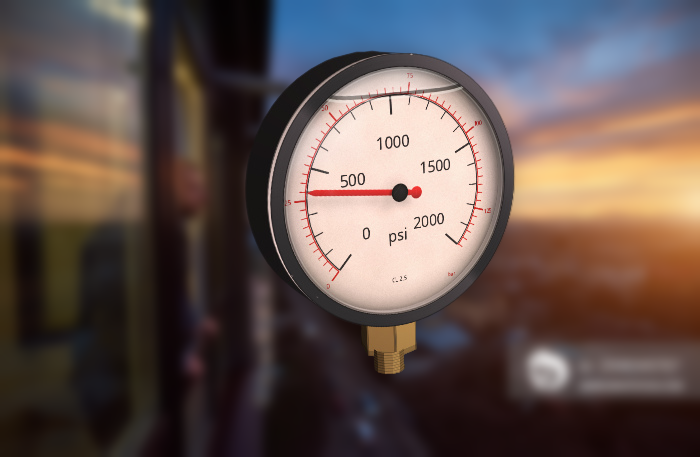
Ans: **400** psi
